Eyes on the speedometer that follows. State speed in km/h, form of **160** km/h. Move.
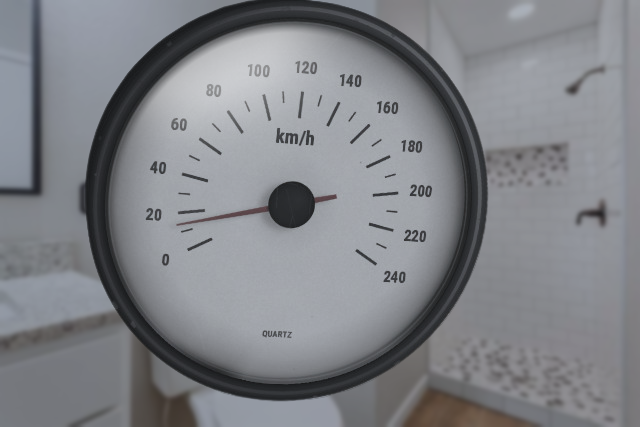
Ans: **15** km/h
